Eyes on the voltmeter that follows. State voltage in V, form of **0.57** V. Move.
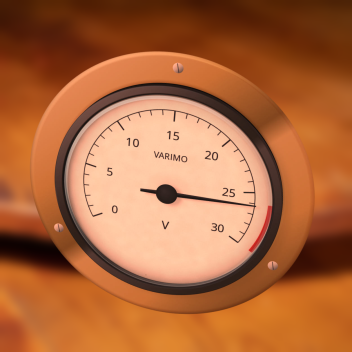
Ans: **26** V
